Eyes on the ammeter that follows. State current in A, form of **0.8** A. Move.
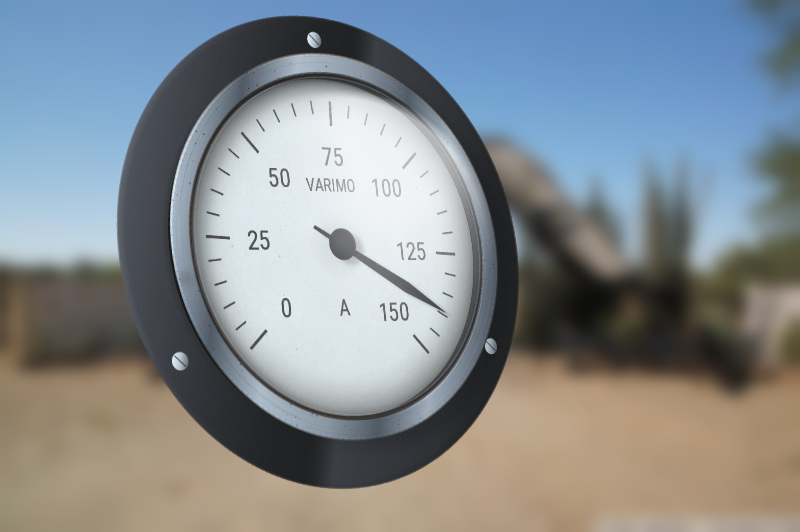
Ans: **140** A
